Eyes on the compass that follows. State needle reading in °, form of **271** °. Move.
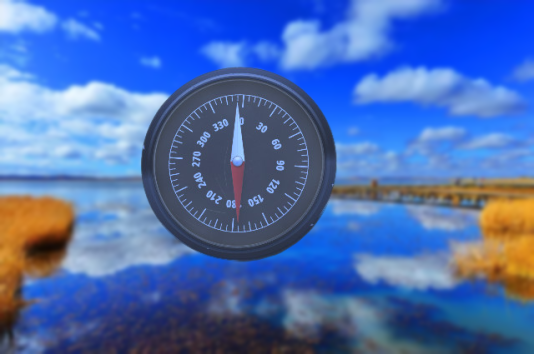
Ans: **175** °
